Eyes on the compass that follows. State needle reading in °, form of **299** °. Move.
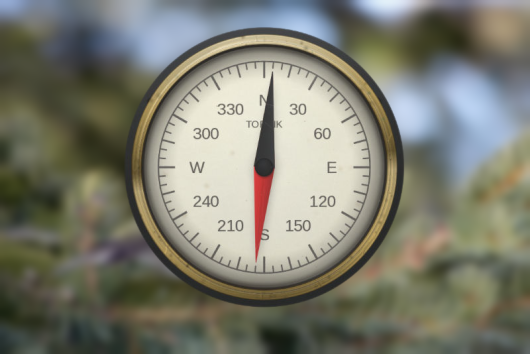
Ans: **185** °
